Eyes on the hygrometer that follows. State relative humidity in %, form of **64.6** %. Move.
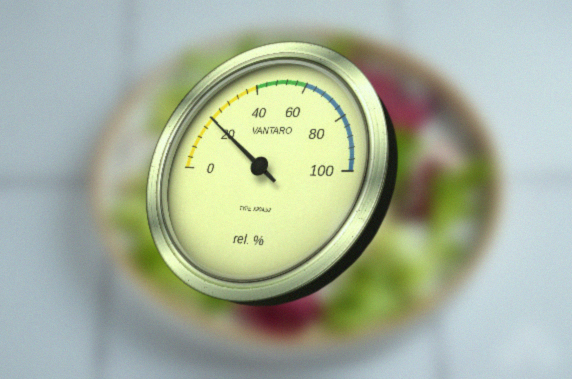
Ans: **20** %
